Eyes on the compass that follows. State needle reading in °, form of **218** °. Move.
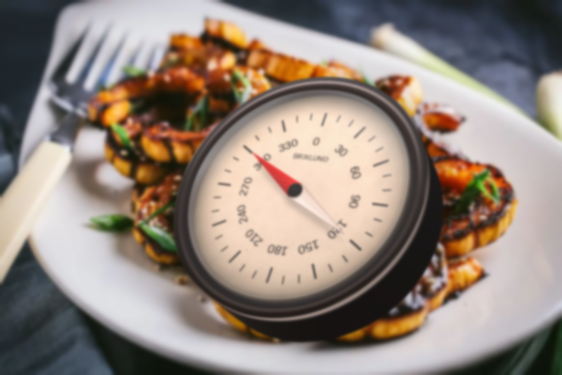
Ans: **300** °
